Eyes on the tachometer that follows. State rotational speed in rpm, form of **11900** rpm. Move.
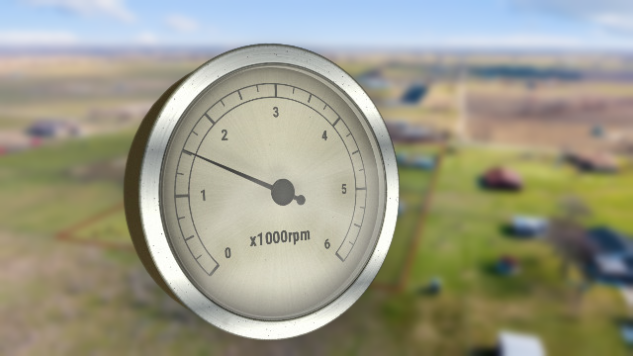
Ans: **1500** rpm
